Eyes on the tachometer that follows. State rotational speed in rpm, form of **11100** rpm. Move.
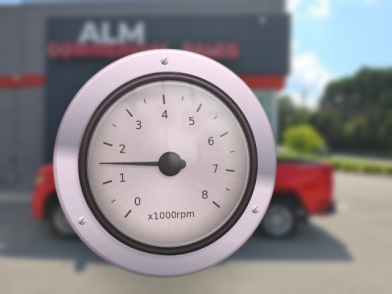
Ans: **1500** rpm
